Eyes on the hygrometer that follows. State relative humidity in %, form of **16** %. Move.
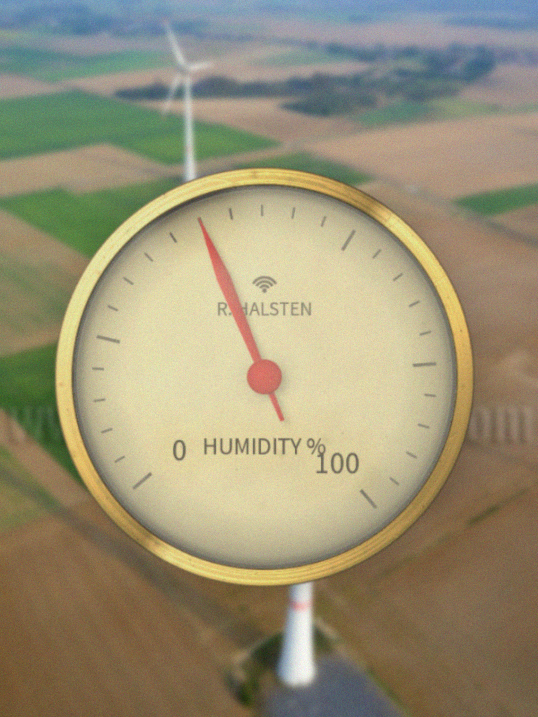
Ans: **40** %
